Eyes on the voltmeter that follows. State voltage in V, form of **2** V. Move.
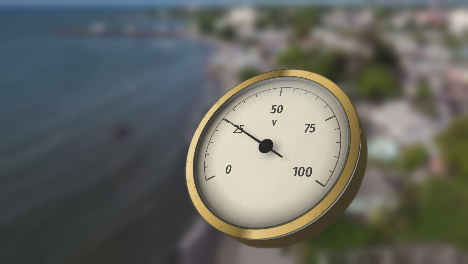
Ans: **25** V
